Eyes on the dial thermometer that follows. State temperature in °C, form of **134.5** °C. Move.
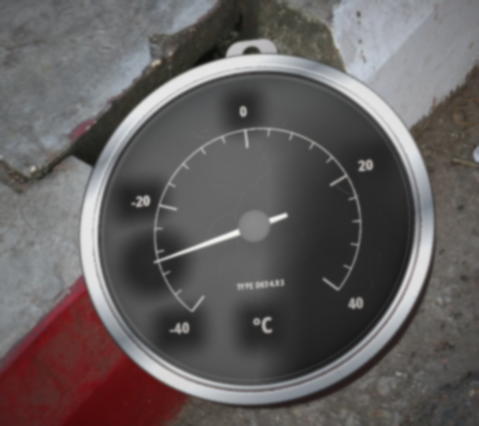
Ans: **-30** °C
